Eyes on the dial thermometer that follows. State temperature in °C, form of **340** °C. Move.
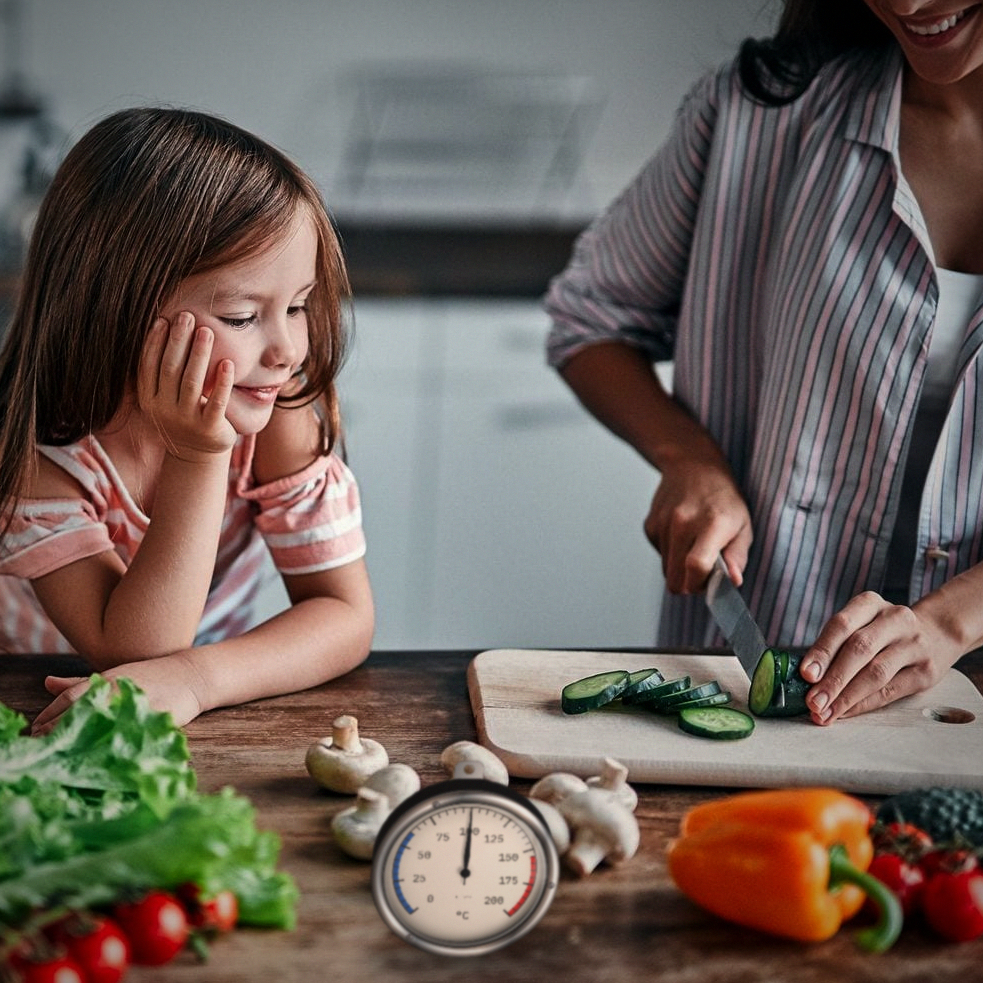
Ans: **100** °C
